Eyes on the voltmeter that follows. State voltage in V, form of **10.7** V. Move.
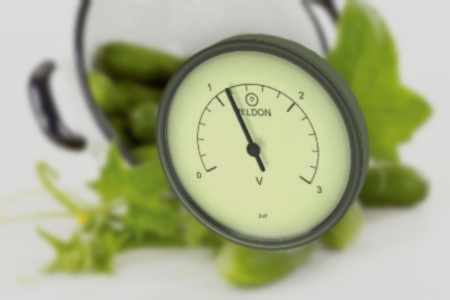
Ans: **1.2** V
